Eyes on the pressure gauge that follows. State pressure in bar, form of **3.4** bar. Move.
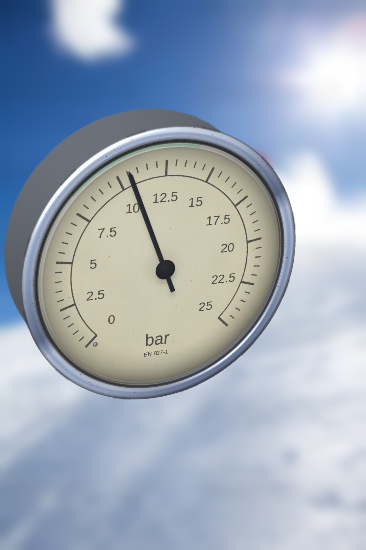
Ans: **10.5** bar
